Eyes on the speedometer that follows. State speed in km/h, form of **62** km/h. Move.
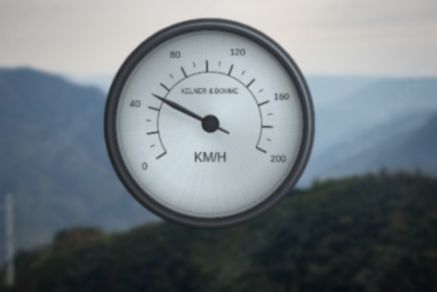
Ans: **50** km/h
